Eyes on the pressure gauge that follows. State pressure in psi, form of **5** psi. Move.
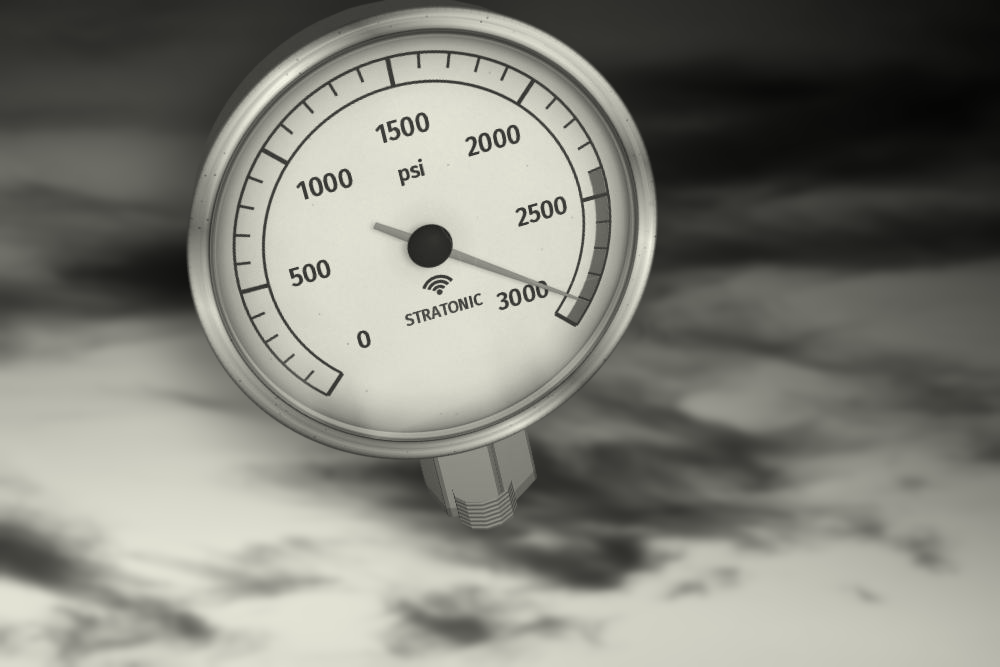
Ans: **2900** psi
